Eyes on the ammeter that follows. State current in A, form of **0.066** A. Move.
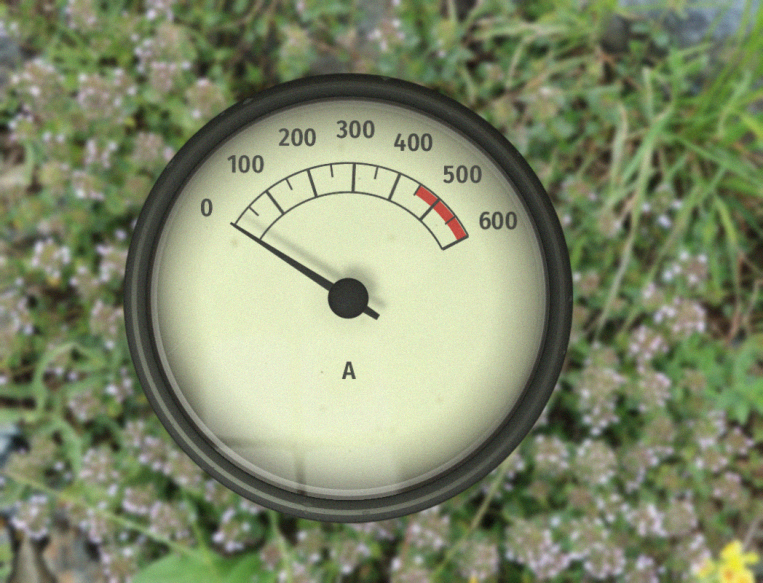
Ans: **0** A
